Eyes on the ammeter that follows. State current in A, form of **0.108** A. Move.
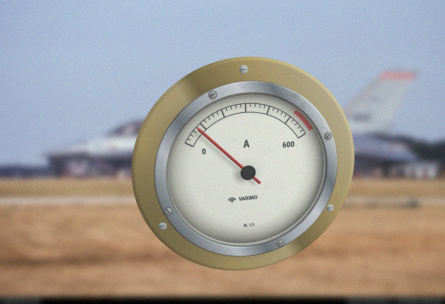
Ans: **80** A
